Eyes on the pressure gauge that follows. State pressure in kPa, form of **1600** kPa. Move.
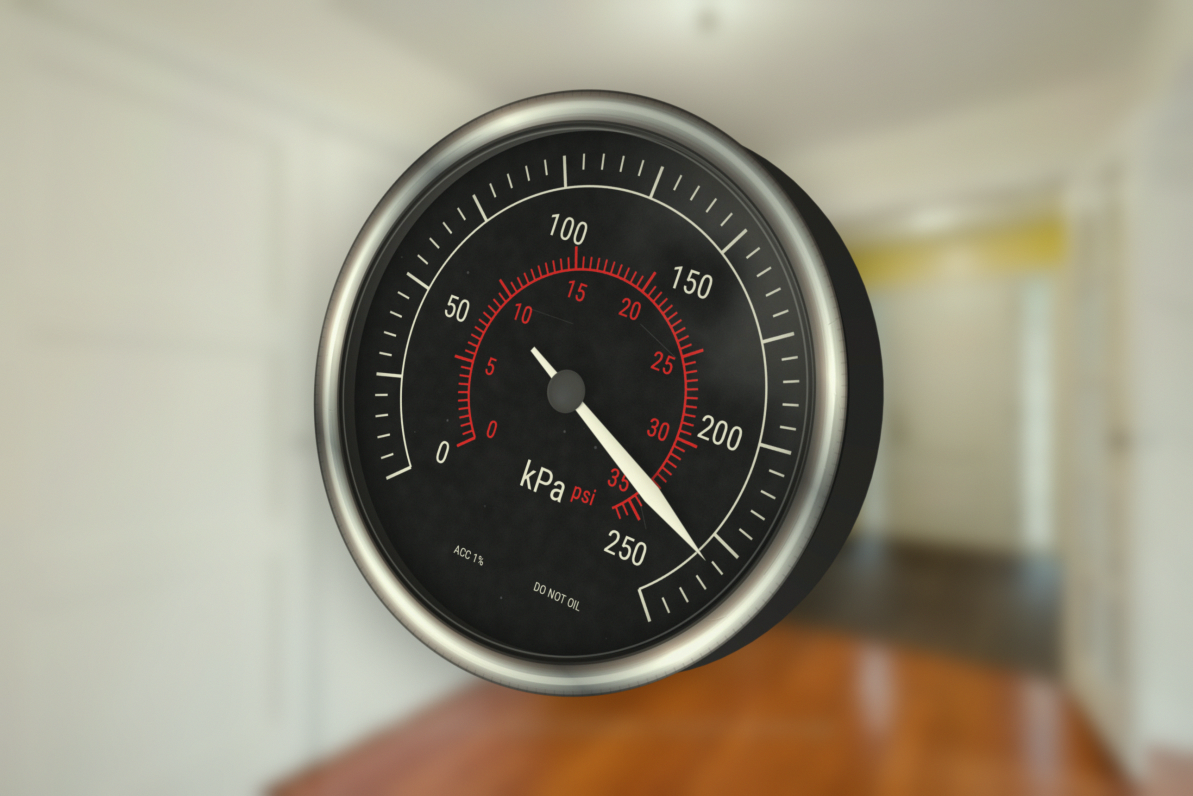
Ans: **230** kPa
